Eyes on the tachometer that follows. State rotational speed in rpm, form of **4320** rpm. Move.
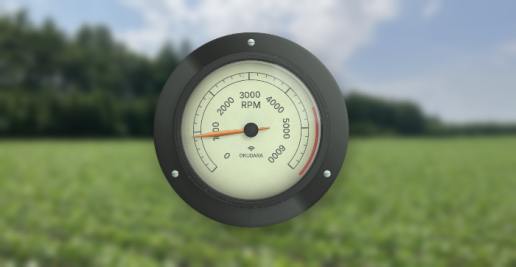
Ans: **900** rpm
